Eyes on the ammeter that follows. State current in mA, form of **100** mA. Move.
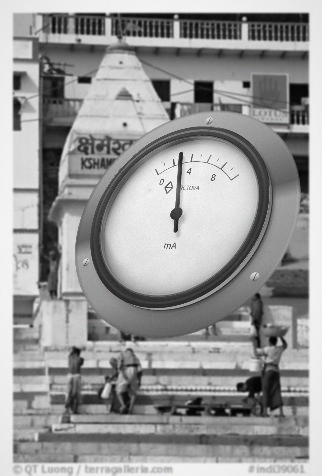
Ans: **3** mA
